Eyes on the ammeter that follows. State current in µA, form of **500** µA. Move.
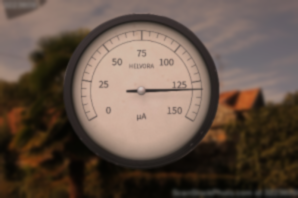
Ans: **130** µA
